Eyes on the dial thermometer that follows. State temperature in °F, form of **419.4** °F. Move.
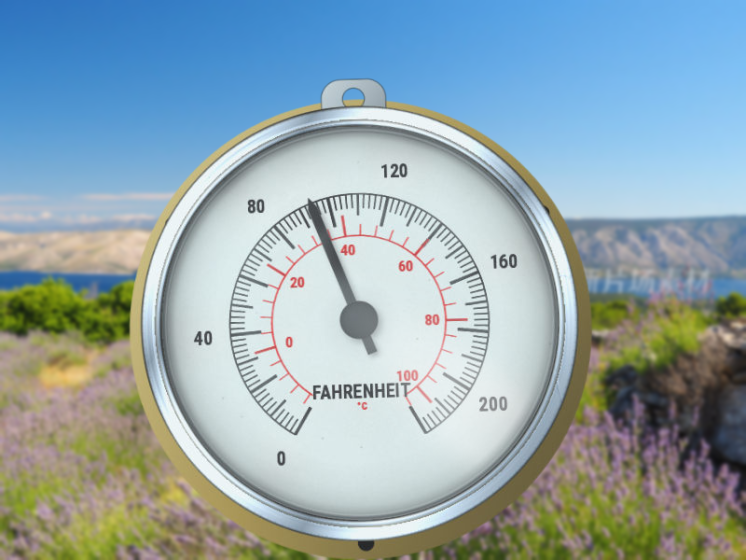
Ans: **94** °F
